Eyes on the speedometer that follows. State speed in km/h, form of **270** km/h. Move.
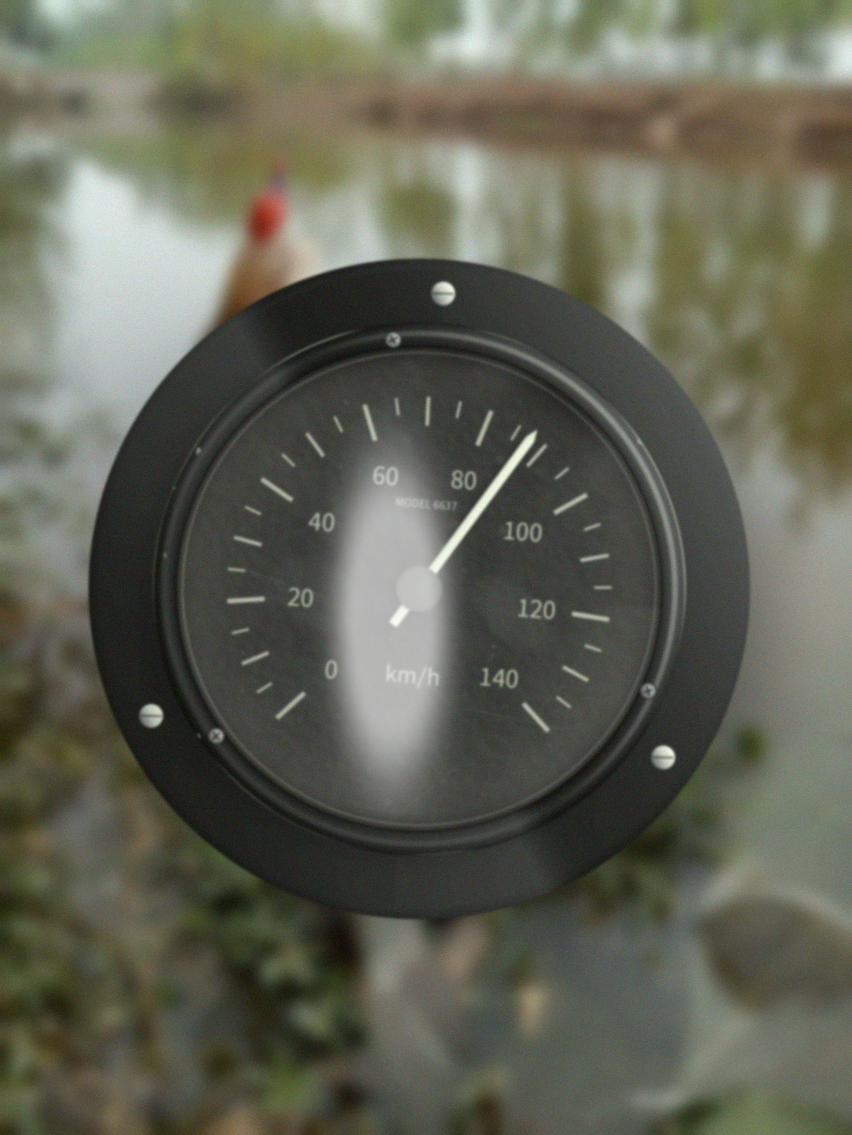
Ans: **87.5** km/h
